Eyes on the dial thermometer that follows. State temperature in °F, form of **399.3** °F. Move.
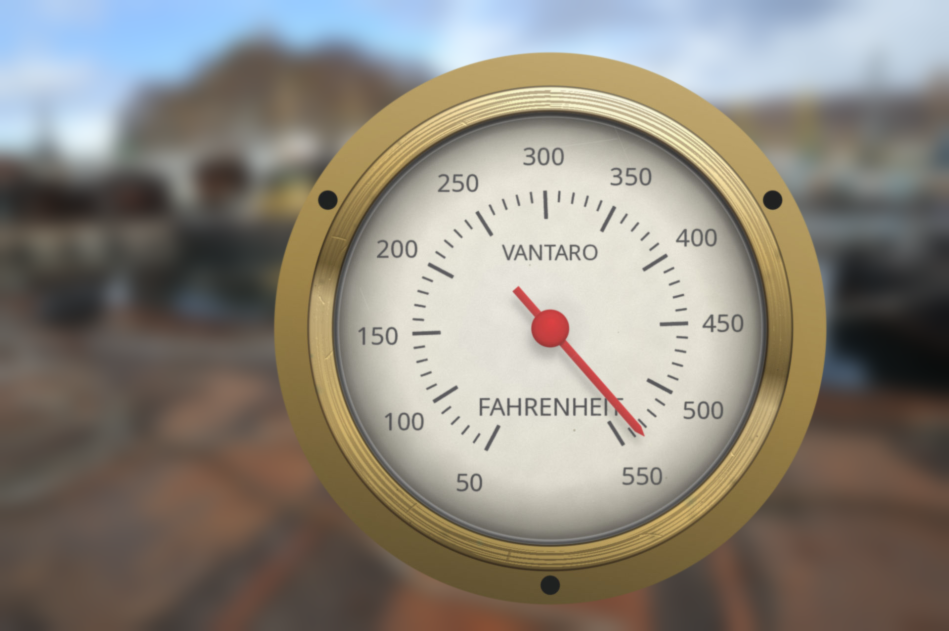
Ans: **535** °F
